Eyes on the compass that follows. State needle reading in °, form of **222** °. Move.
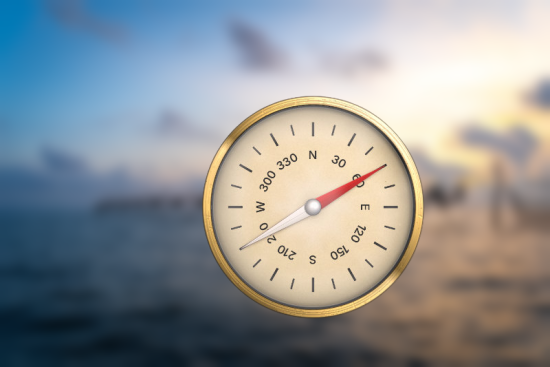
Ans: **60** °
